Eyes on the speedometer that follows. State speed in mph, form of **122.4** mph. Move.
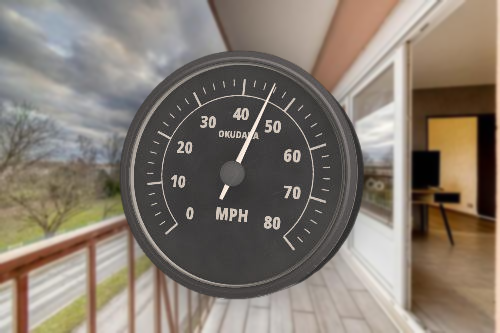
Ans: **46** mph
